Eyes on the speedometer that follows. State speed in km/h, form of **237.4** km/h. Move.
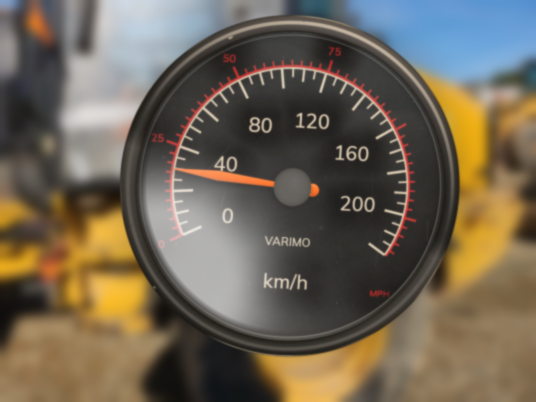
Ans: **30** km/h
